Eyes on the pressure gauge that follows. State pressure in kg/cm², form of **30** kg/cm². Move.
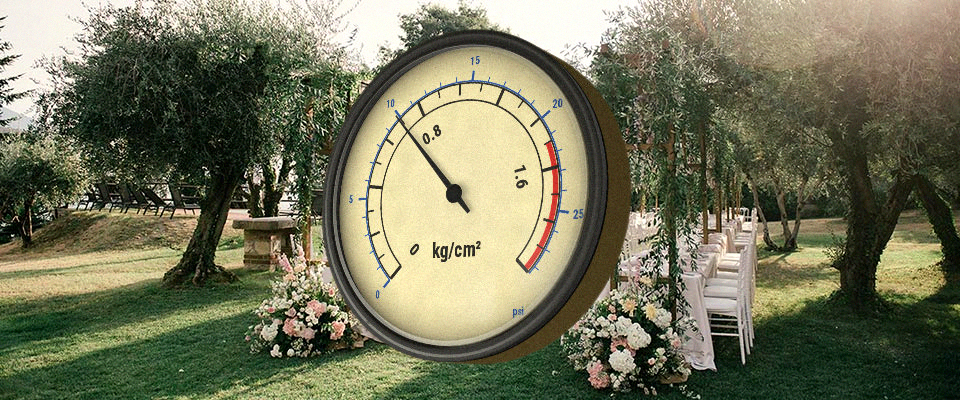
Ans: **0.7** kg/cm²
